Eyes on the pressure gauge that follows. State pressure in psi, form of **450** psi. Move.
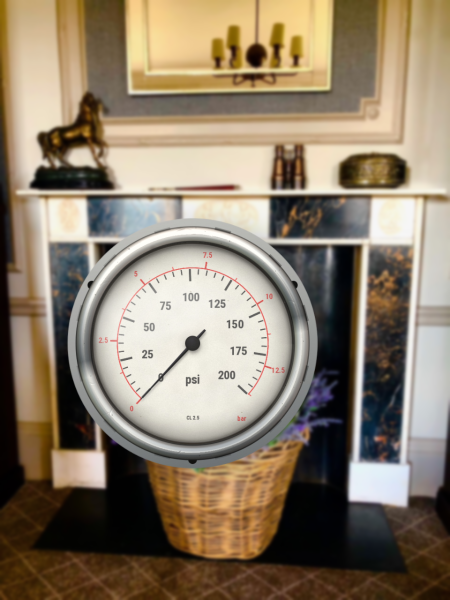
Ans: **0** psi
